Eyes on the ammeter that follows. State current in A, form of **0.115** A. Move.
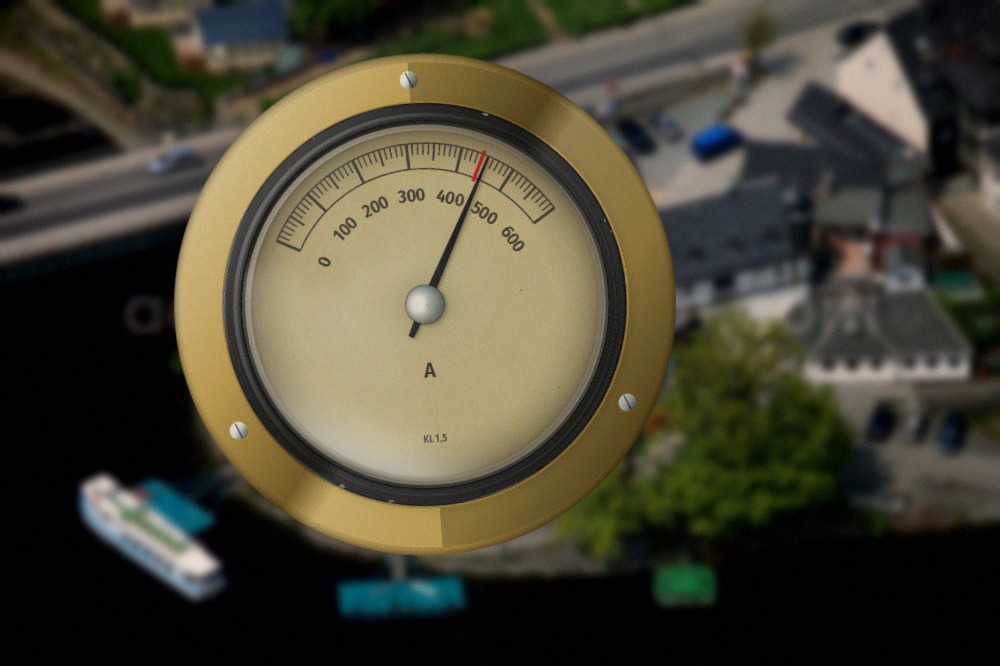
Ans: **450** A
